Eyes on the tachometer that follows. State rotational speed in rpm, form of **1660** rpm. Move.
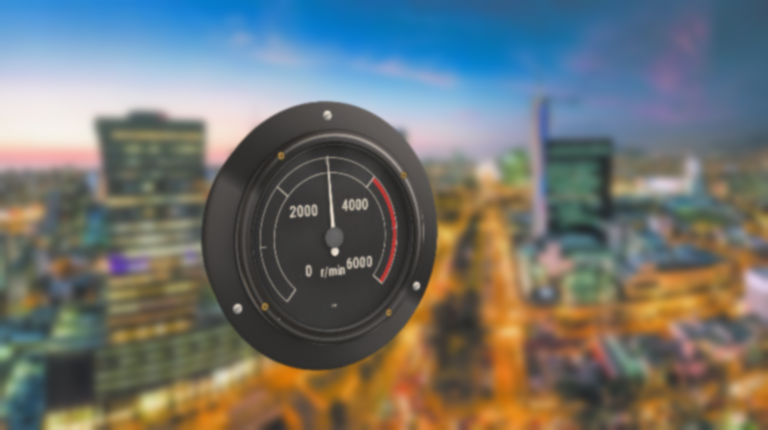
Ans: **3000** rpm
